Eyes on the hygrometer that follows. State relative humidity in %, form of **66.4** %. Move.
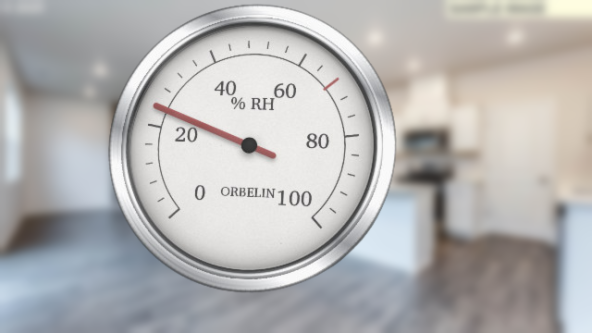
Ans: **24** %
